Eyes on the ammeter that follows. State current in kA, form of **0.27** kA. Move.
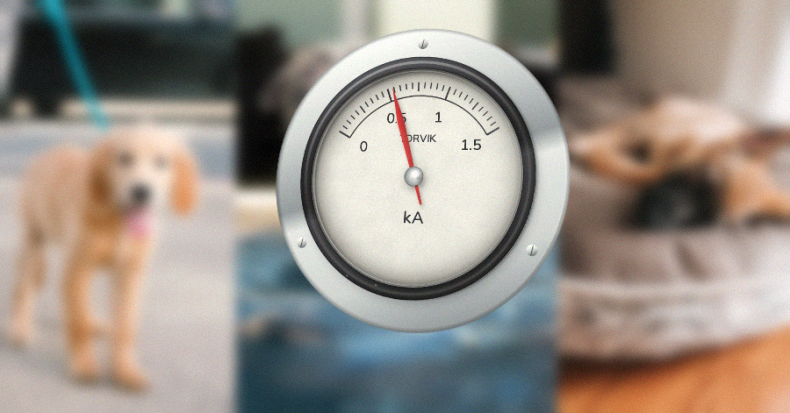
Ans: **0.55** kA
